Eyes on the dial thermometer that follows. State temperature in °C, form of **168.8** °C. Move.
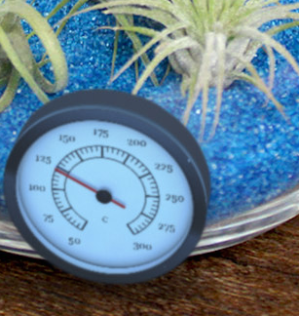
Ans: **125** °C
